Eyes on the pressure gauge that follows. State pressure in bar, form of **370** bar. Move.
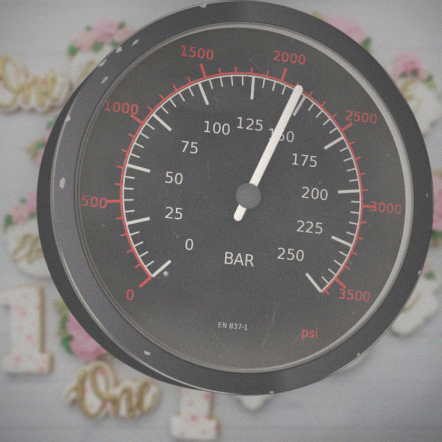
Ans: **145** bar
